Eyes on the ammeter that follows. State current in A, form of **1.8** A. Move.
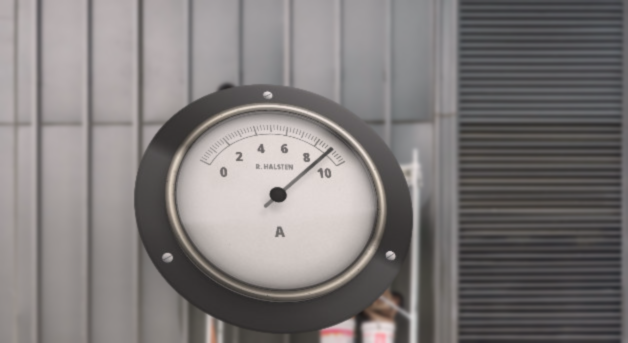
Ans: **9** A
